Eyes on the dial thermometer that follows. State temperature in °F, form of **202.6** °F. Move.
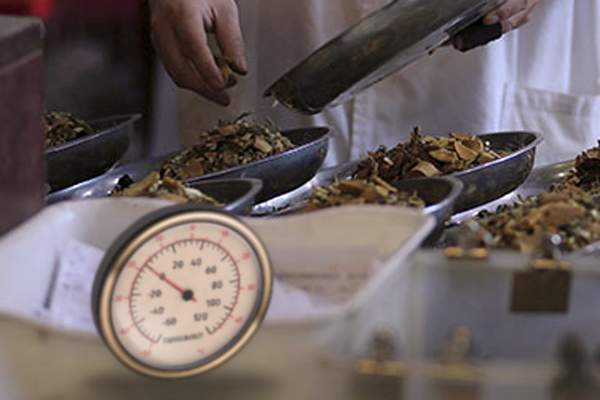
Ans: **0** °F
